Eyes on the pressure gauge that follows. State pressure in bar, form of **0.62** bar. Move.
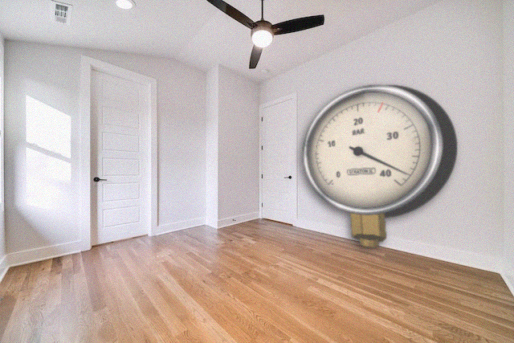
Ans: **38** bar
